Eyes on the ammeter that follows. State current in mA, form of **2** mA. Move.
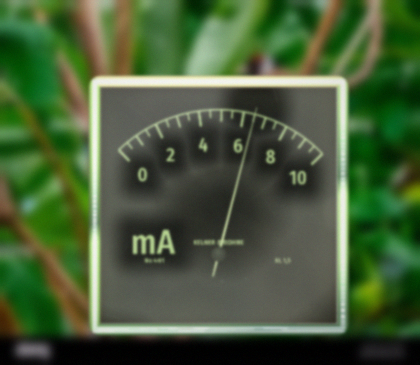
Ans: **6.5** mA
